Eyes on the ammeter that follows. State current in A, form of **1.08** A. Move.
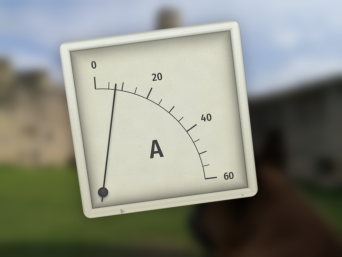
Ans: **7.5** A
